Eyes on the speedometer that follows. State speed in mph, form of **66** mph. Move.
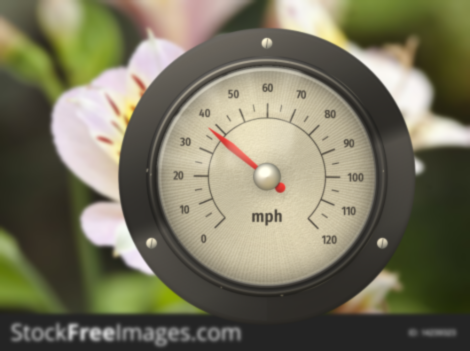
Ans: **37.5** mph
